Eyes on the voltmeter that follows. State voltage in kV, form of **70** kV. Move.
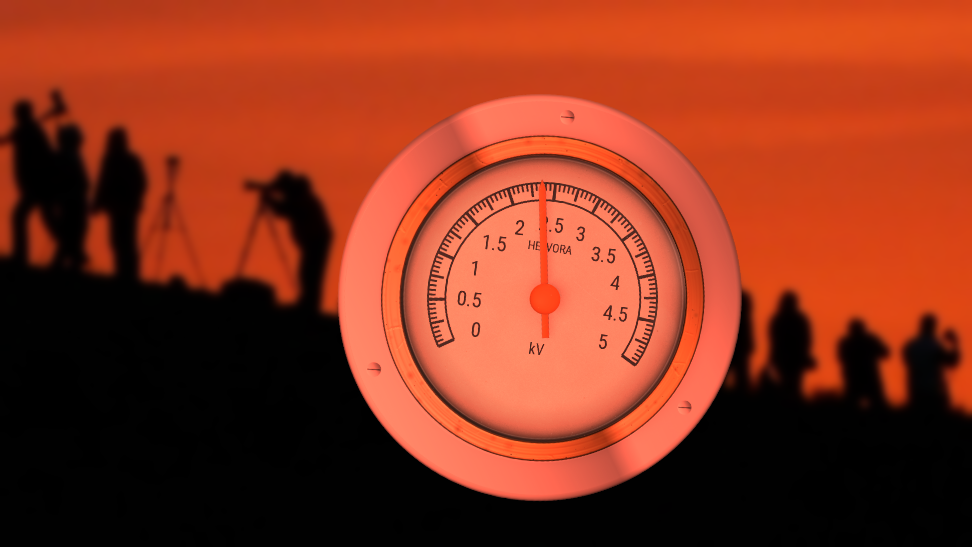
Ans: **2.35** kV
